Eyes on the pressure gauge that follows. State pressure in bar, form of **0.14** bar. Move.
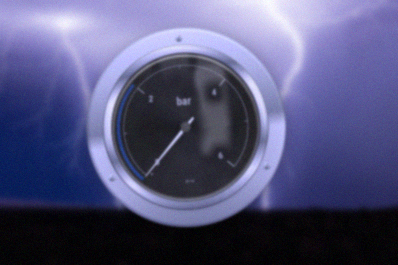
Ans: **0** bar
